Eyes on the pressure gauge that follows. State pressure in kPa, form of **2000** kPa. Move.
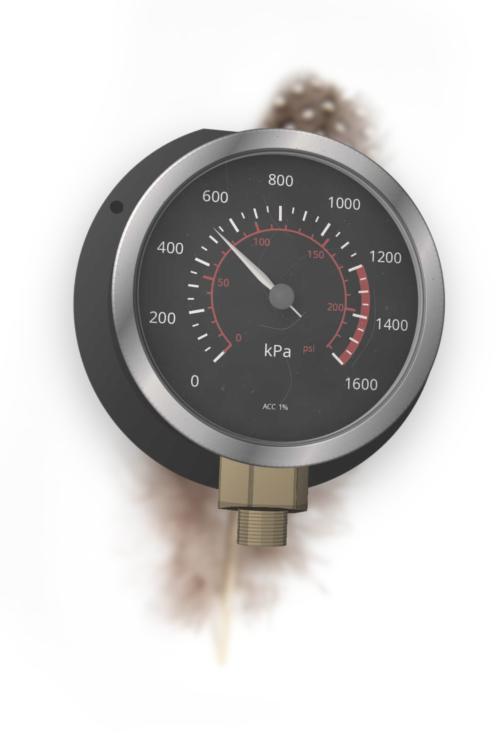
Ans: **525** kPa
